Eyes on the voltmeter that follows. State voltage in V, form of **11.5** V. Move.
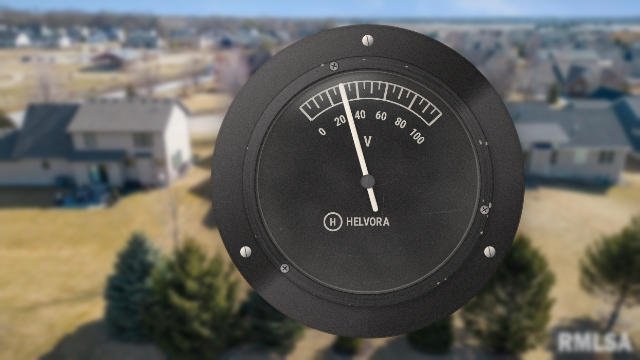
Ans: **30** V
